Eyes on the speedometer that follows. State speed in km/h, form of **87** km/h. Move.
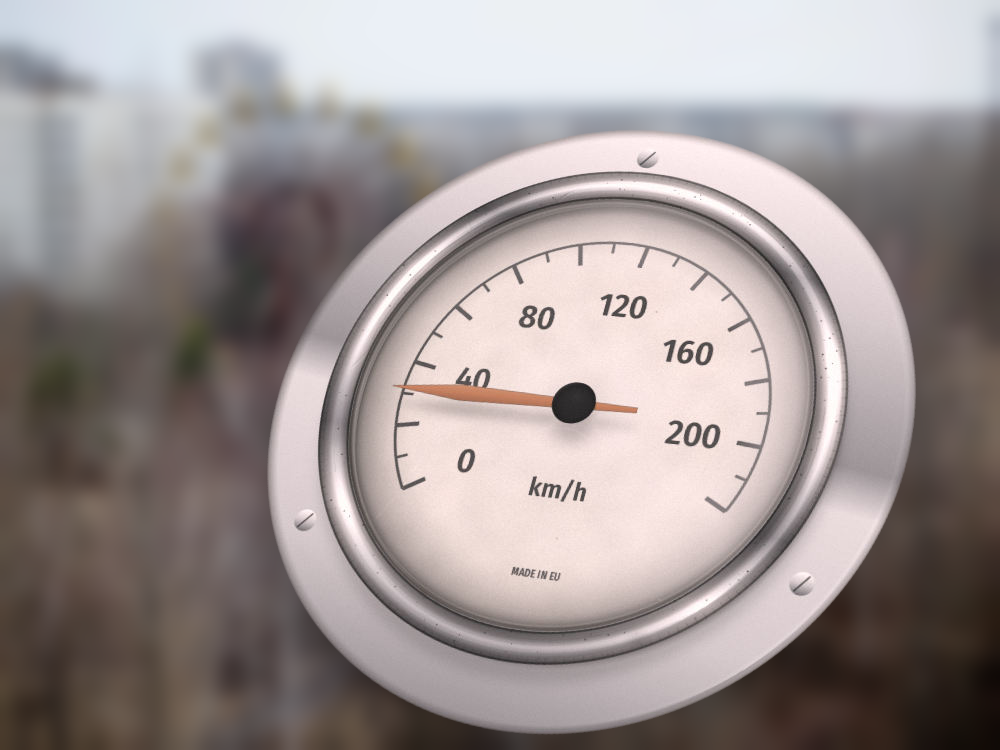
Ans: **30** km/h
